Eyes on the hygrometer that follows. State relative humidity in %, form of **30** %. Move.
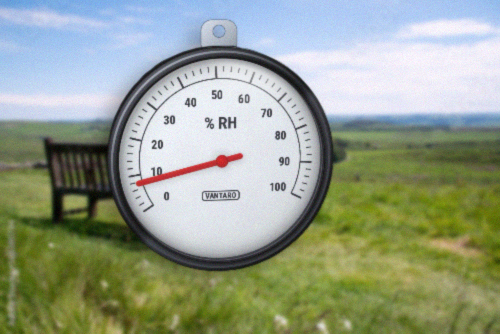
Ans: **8** %
